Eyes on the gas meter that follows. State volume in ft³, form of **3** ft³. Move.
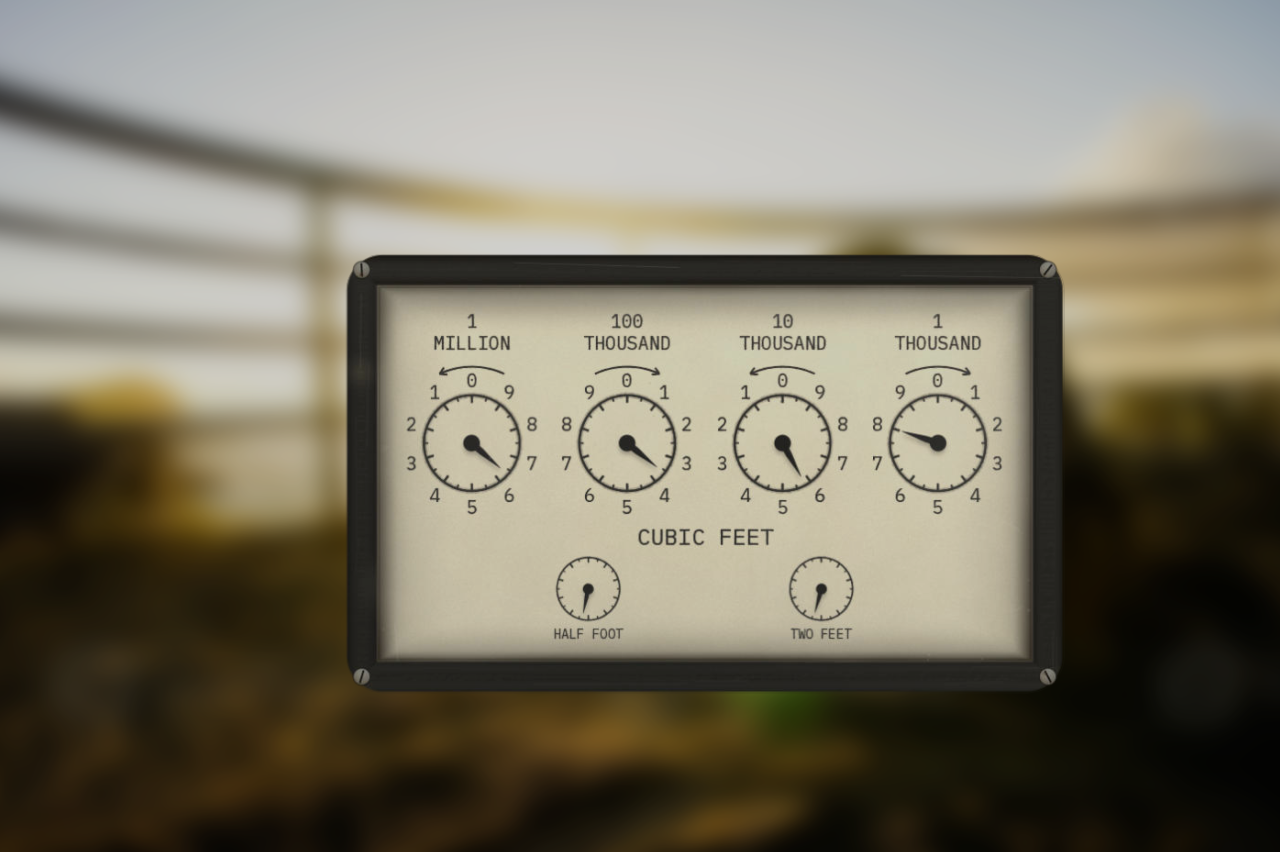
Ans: **635800** ft³
